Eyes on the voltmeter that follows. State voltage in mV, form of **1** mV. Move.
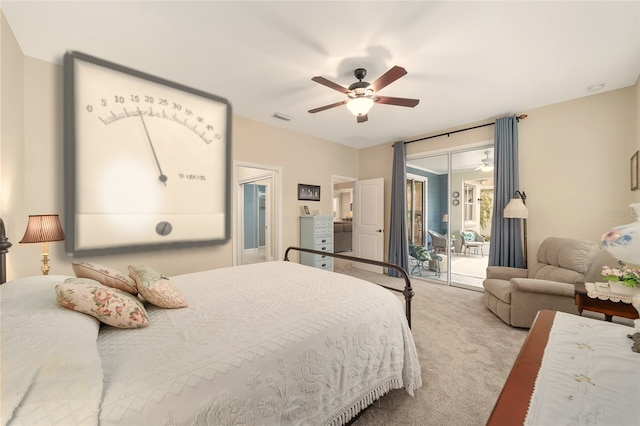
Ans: **15** mV
